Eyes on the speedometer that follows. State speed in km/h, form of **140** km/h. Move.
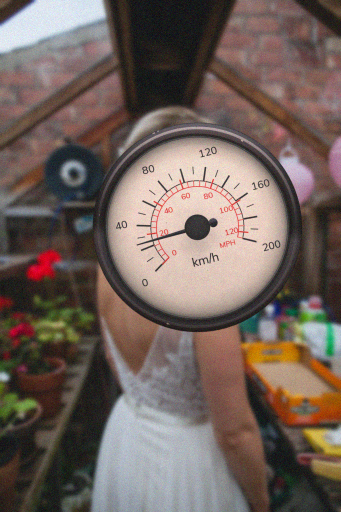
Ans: **25** km/h
